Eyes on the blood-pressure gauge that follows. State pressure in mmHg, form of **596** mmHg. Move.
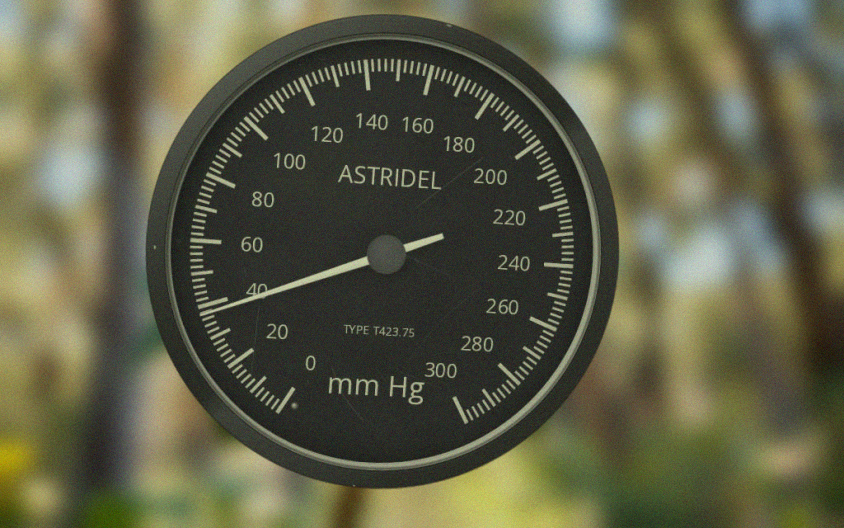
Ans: **38** mmHg
